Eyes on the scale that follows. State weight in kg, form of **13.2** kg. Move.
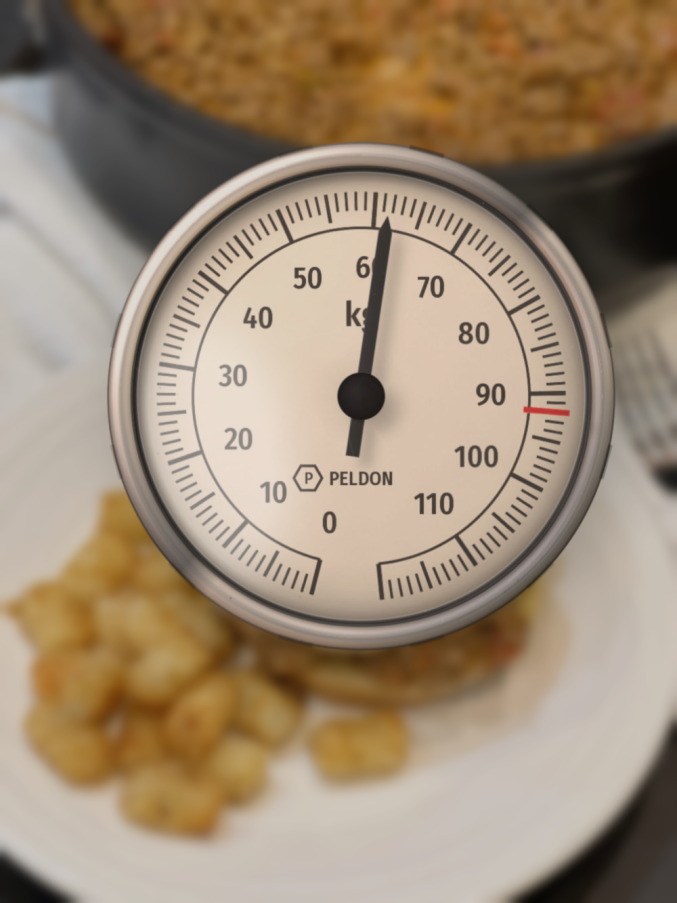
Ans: **61.5** kg
